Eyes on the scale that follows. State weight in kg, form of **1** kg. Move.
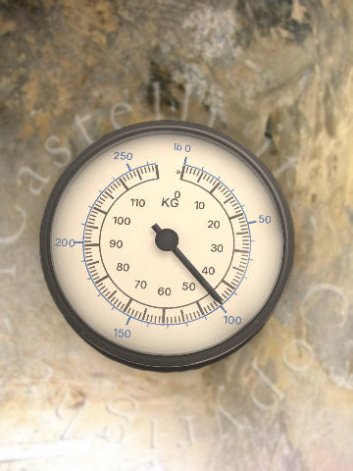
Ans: **45** kg
